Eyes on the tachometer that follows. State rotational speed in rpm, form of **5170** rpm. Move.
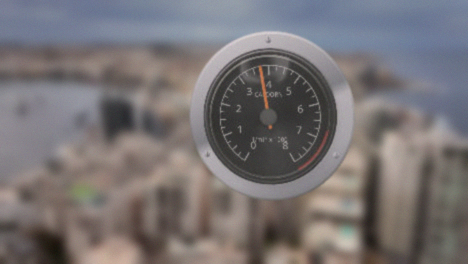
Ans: **3750** rpm
